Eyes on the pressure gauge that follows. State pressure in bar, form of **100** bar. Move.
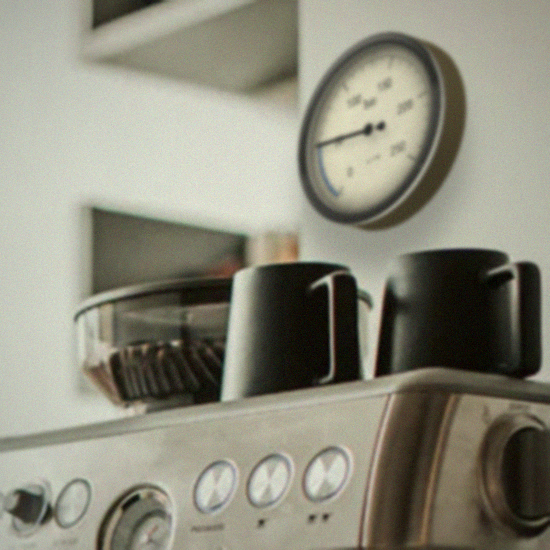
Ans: **50** bar
